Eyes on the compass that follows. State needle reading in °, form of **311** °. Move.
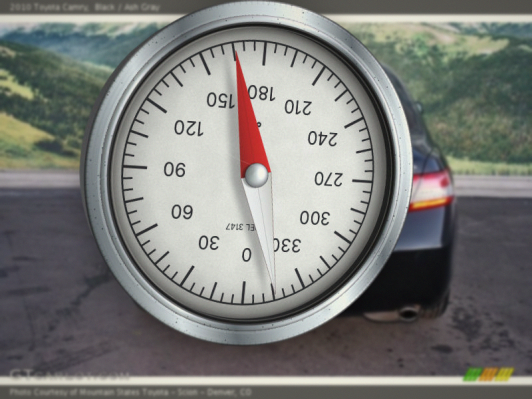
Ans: **165** °
